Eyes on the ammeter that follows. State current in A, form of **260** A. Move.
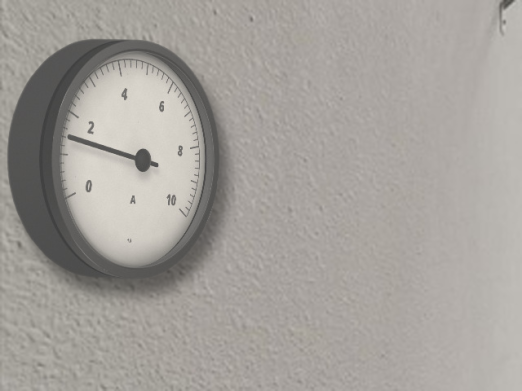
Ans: **1.4** A
